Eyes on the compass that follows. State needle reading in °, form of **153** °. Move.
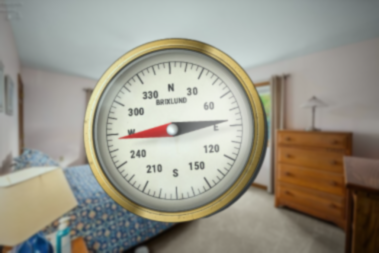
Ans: **265** °
